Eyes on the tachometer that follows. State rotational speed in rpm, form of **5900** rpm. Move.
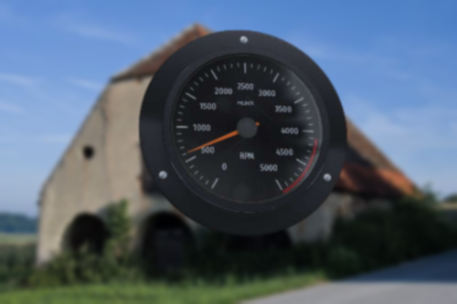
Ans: **600** rpm
